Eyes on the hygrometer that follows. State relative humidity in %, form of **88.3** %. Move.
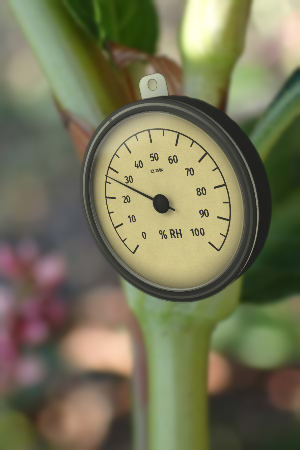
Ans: **27.5** %
